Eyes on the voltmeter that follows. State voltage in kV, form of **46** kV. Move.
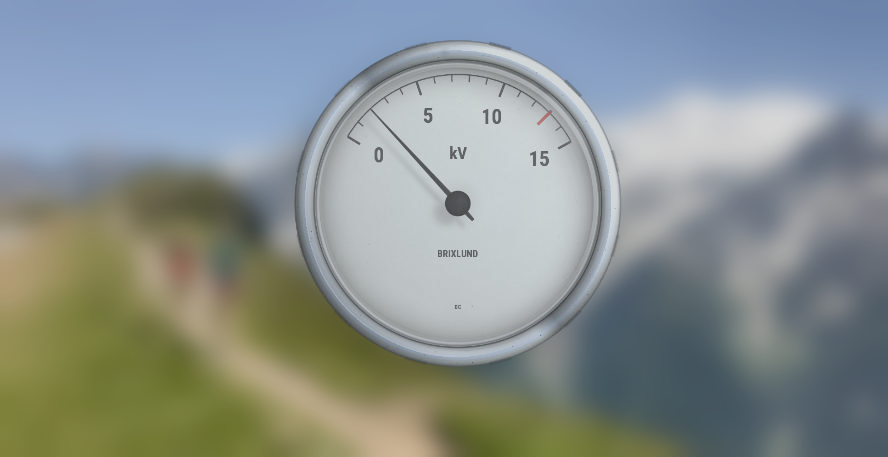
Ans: **2** kV
